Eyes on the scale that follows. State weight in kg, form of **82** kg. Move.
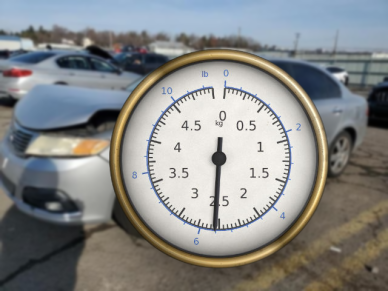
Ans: **2.55** kg
